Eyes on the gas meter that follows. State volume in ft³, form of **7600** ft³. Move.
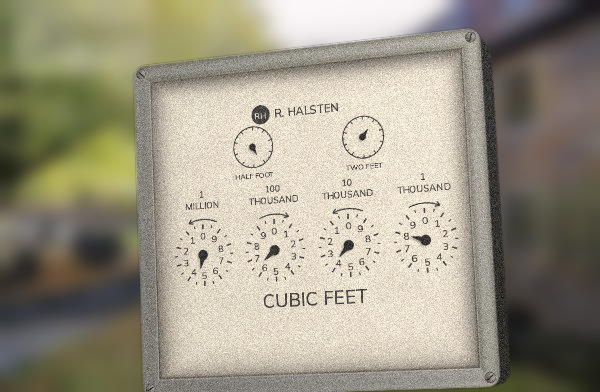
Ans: **463800** ft³
